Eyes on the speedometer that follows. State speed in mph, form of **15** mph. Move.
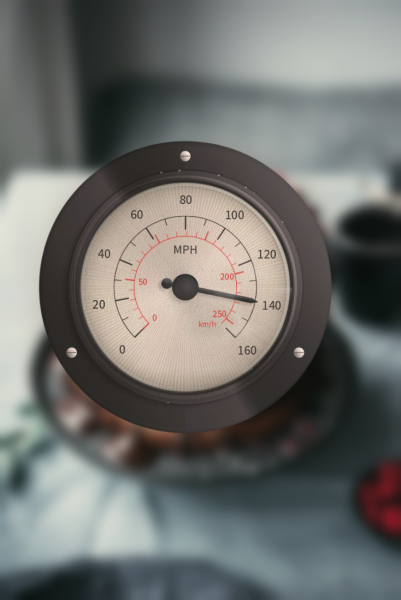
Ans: **140** mph
